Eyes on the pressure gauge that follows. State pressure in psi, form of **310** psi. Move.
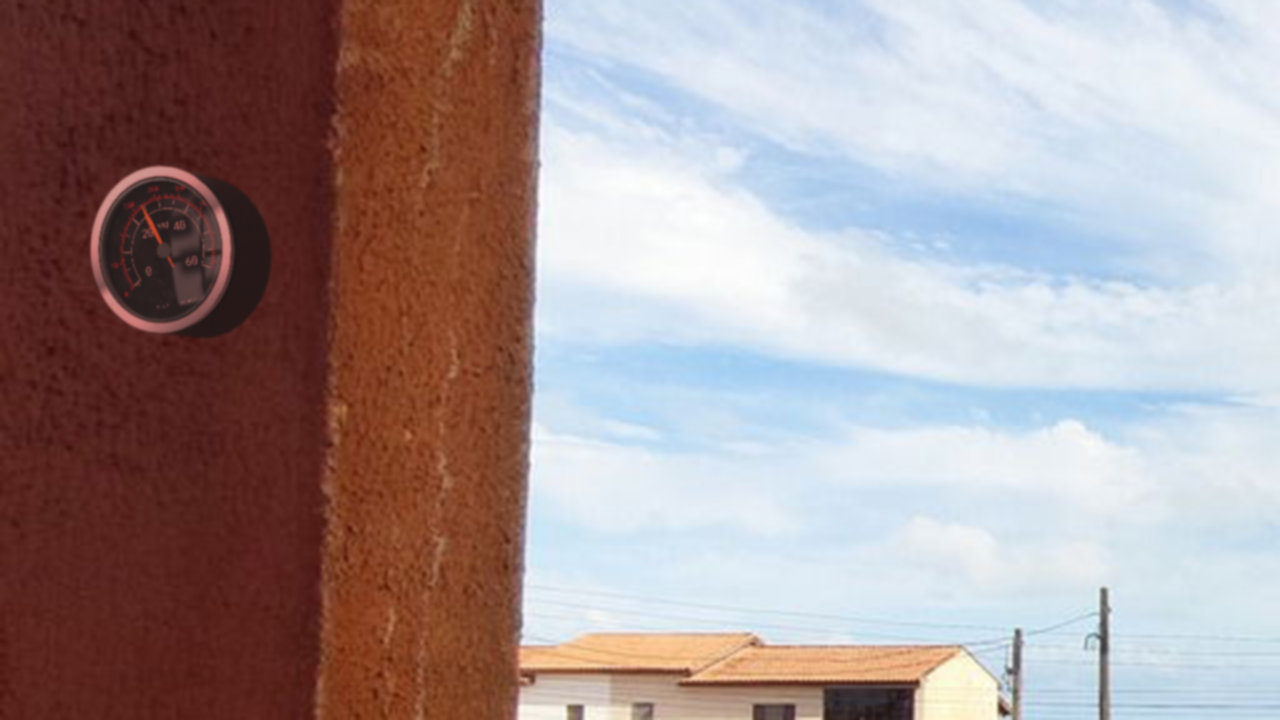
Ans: **25** psi
